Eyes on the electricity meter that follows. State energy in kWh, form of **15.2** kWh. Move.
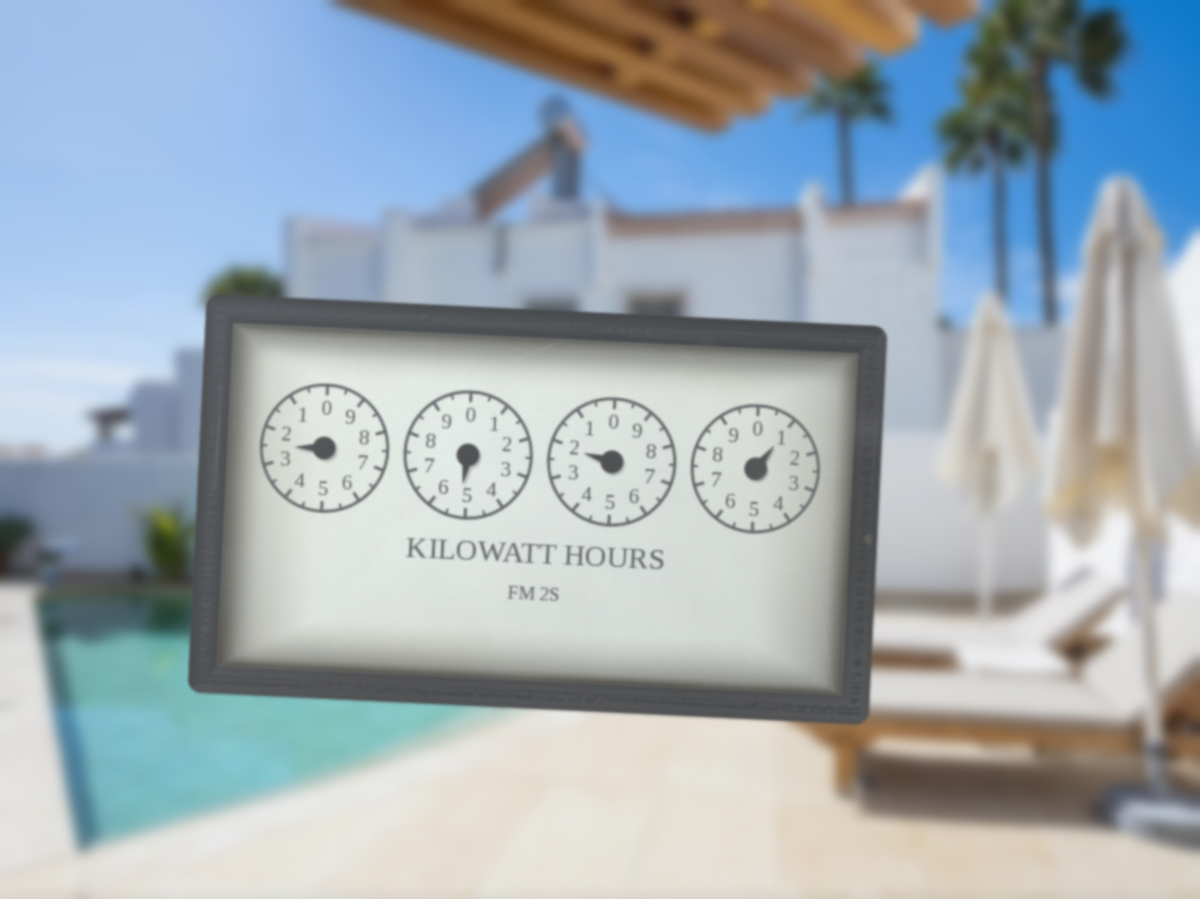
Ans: **2521** kWh
